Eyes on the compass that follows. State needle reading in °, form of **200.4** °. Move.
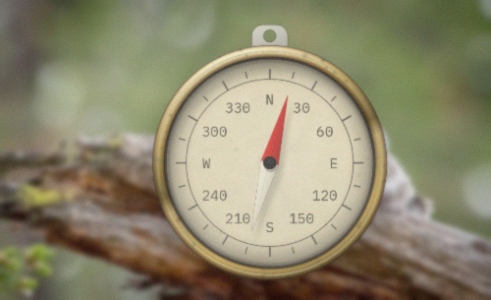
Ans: **15** °
